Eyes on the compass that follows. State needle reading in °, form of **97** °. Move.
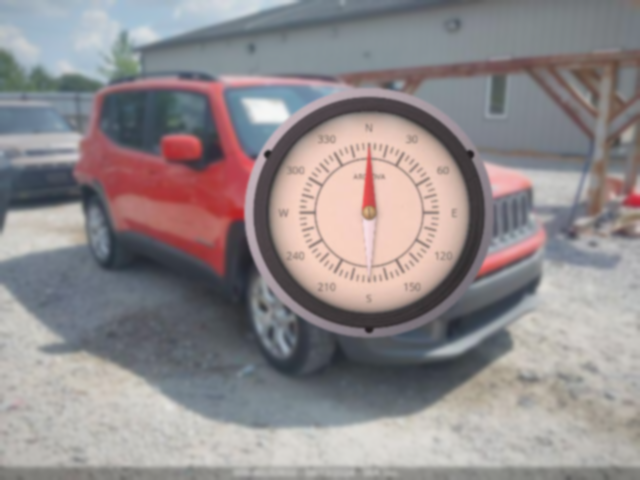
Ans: **0** °
